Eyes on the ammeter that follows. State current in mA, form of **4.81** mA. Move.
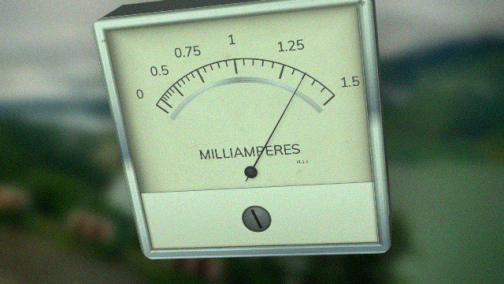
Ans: **1.35** mA
